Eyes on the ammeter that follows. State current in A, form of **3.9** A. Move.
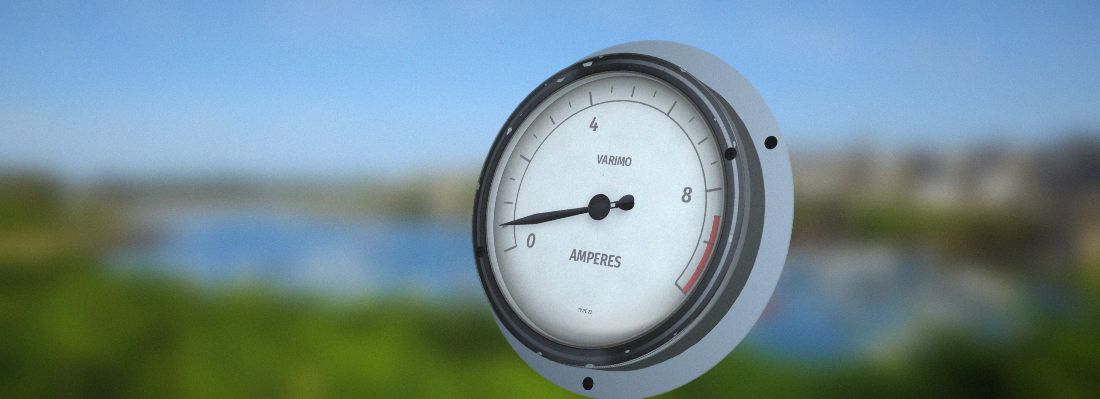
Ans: **0.5** A
